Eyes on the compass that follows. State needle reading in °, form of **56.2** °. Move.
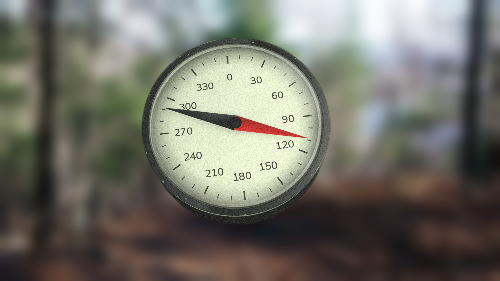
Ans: **110** °
